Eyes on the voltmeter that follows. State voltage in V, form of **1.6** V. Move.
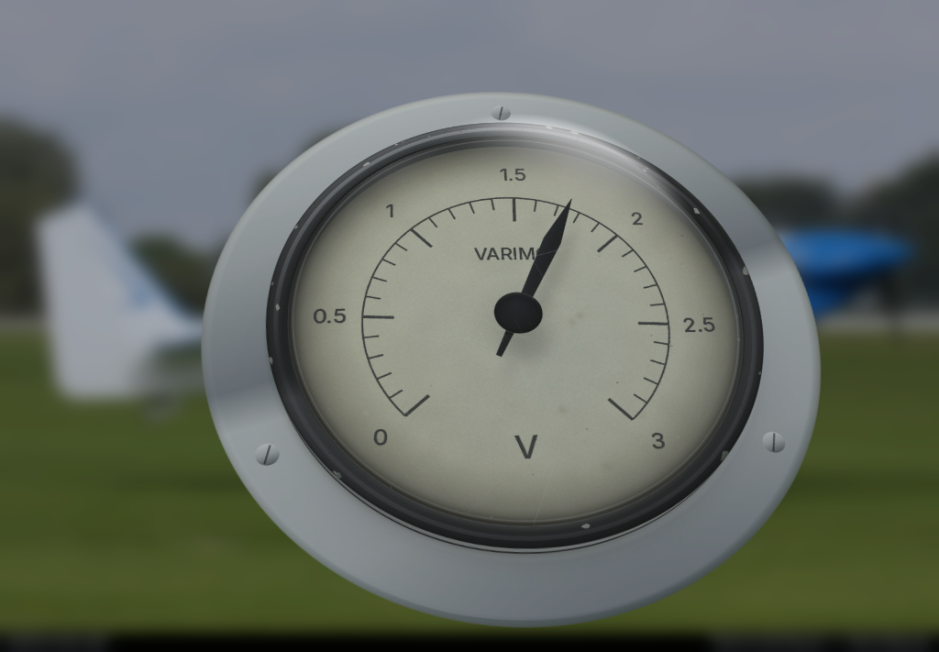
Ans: **1.75** V
